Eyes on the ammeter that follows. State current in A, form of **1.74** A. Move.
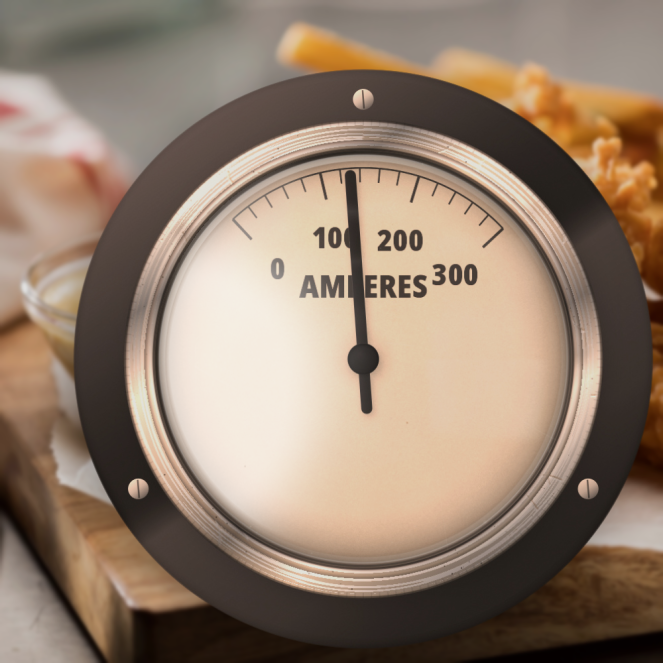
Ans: **130** A
